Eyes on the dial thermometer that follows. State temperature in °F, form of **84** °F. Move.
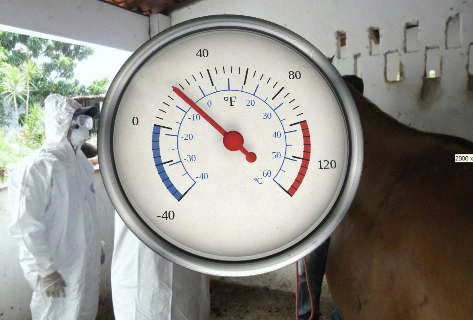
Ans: **20** °F
